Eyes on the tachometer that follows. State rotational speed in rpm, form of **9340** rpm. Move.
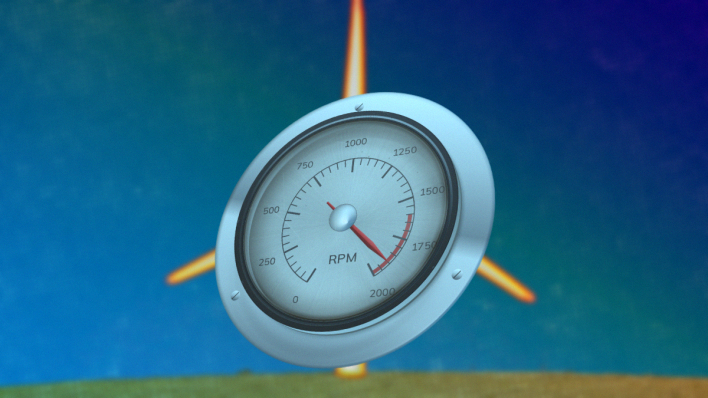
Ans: **1900** rpm
